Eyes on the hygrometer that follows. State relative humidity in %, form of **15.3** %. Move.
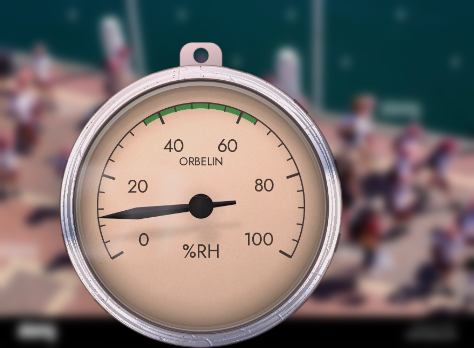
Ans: **10** %
